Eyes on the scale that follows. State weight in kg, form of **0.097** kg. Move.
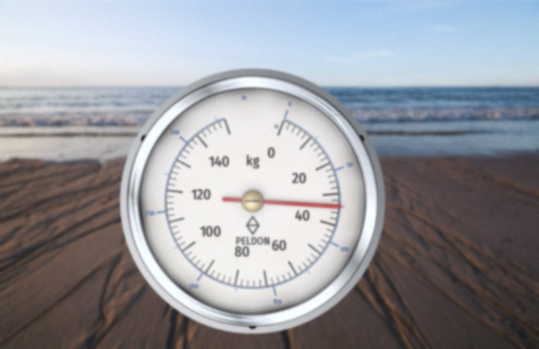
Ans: **34** kg
